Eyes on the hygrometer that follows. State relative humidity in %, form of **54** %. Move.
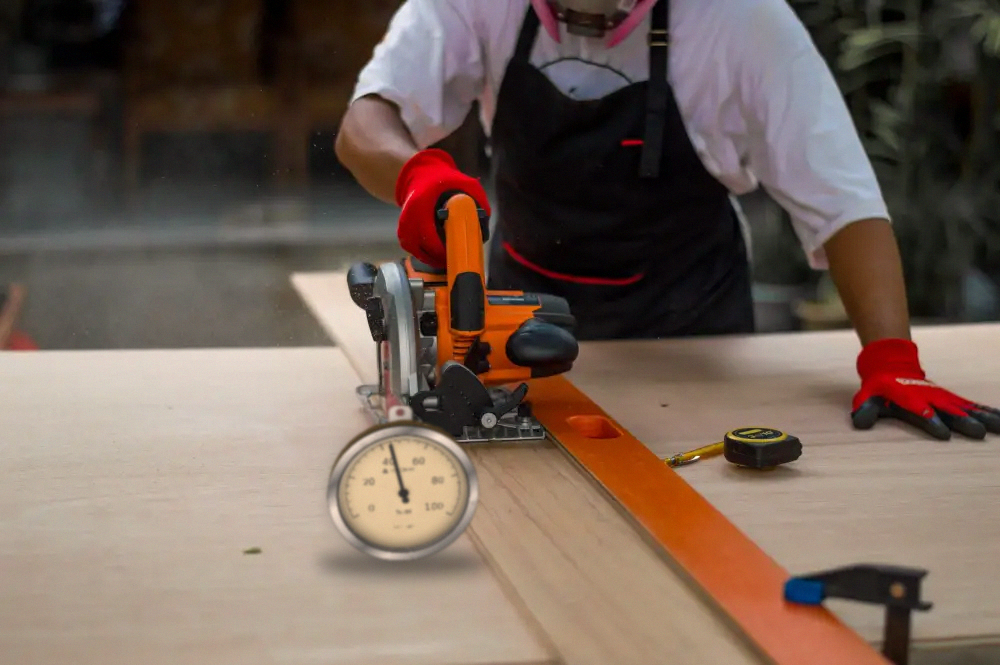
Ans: **44** %
